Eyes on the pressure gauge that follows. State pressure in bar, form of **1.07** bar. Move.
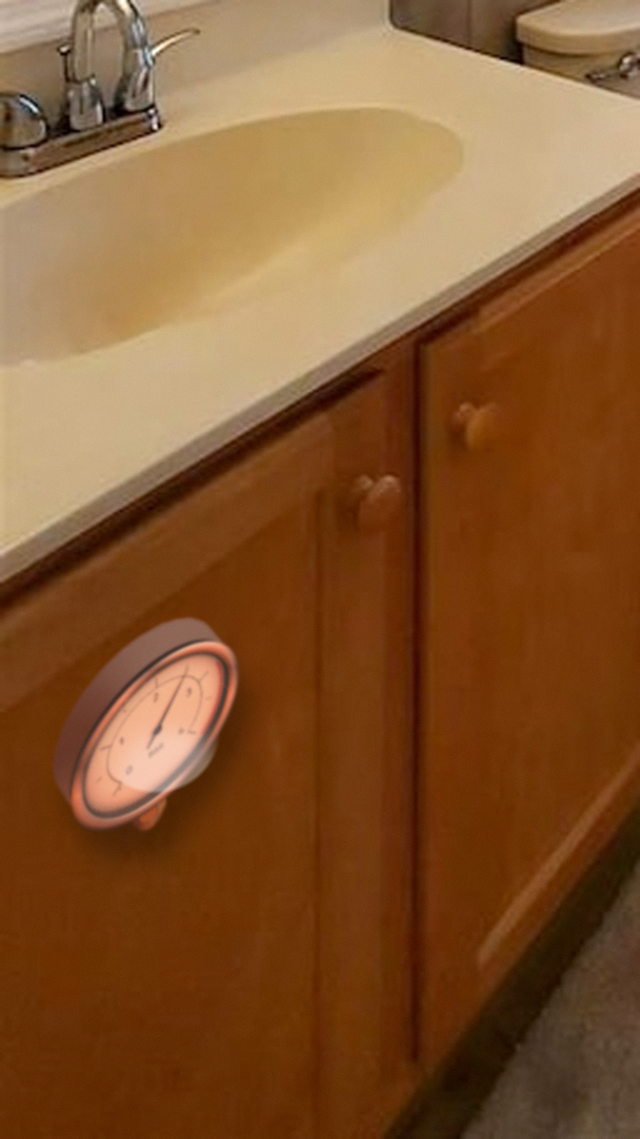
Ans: **2.5** bar
